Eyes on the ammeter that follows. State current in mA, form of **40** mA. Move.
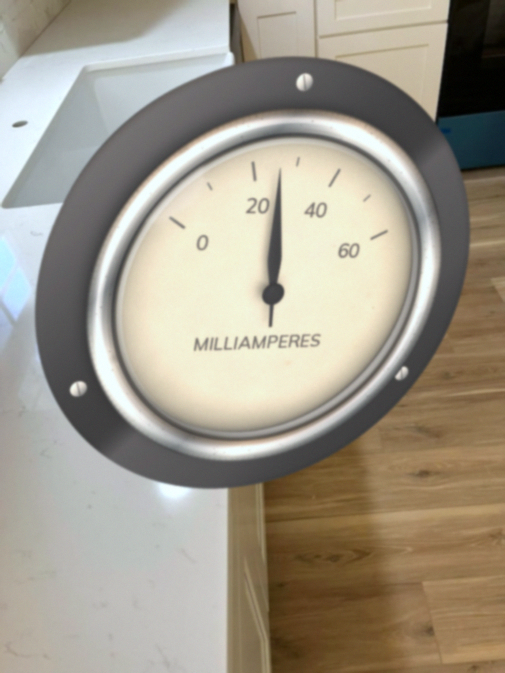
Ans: **25** mA
